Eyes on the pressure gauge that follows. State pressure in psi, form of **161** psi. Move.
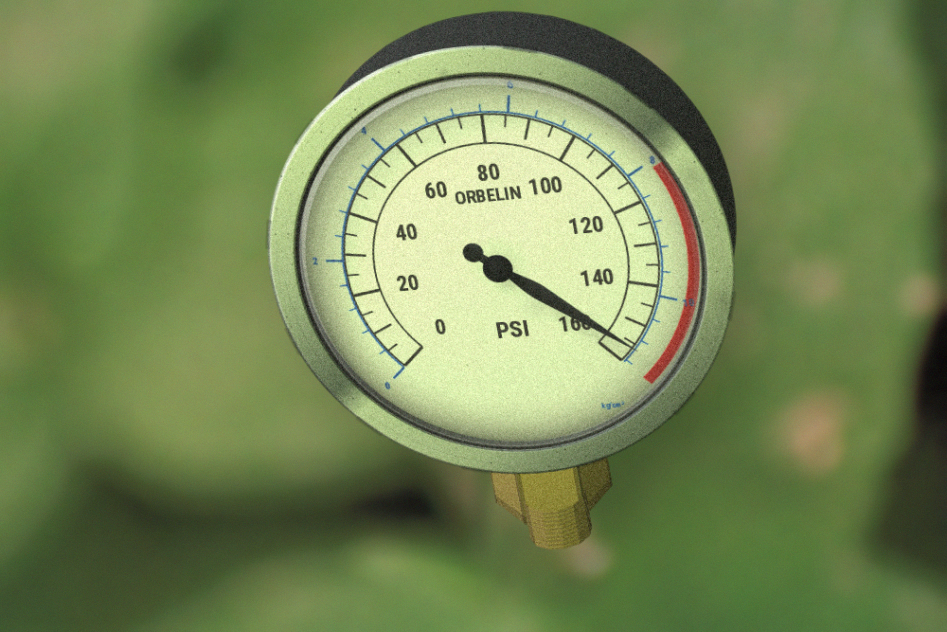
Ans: **155** psi
